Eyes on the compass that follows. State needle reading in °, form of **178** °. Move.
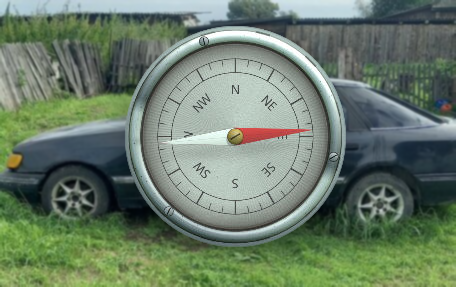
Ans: **85** °
